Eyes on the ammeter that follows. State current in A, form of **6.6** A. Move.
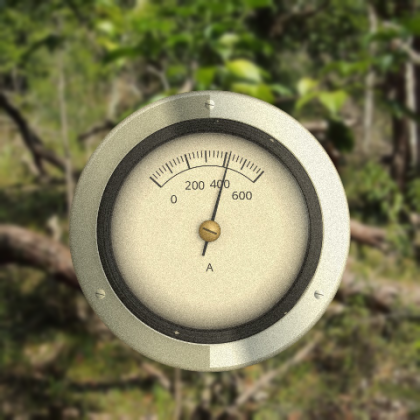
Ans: **420** A
